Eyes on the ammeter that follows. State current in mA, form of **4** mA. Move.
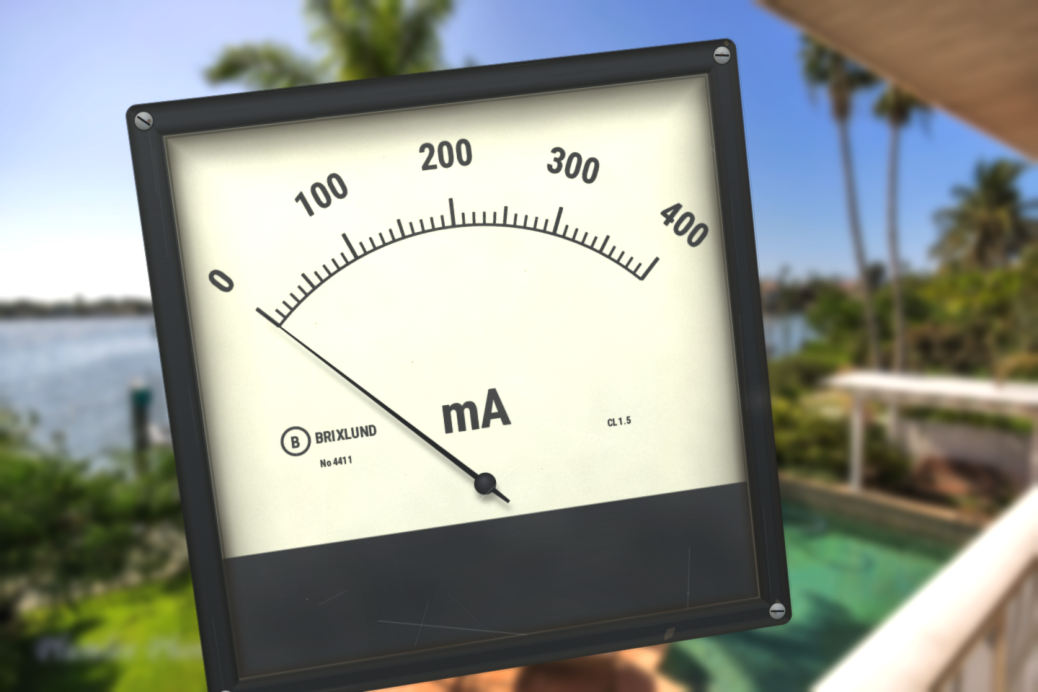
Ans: **0** mA
